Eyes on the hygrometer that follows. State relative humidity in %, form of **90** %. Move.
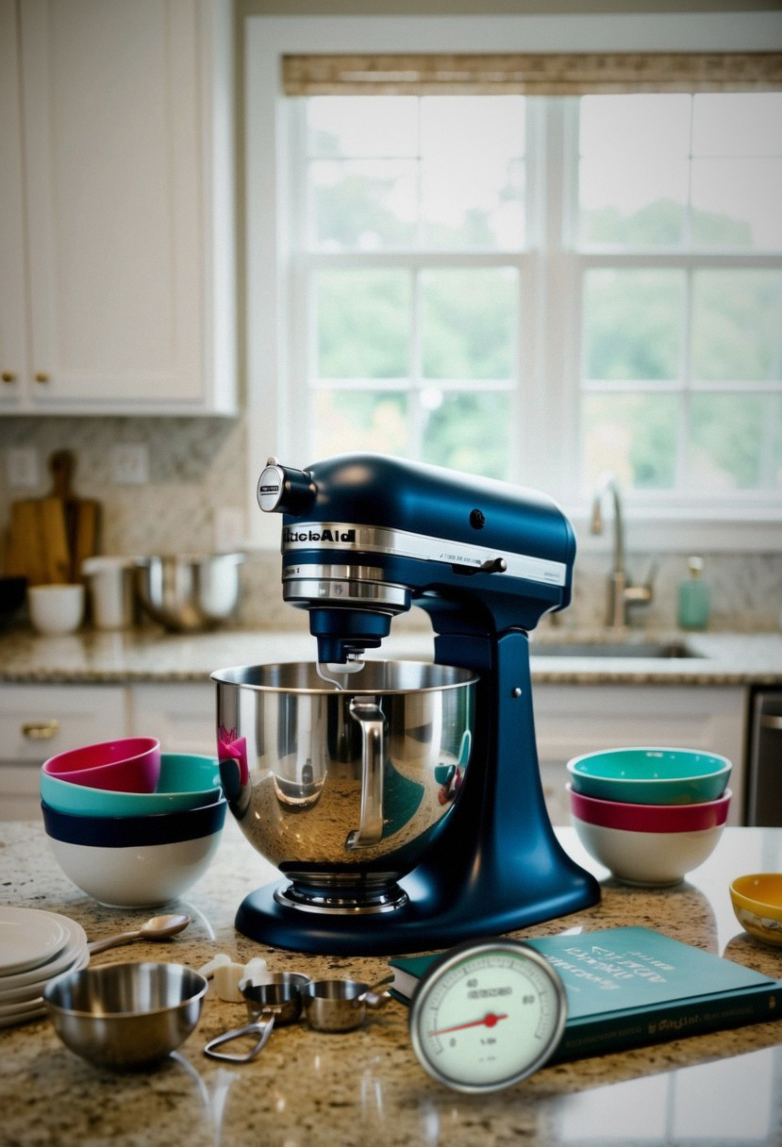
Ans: **10** %
